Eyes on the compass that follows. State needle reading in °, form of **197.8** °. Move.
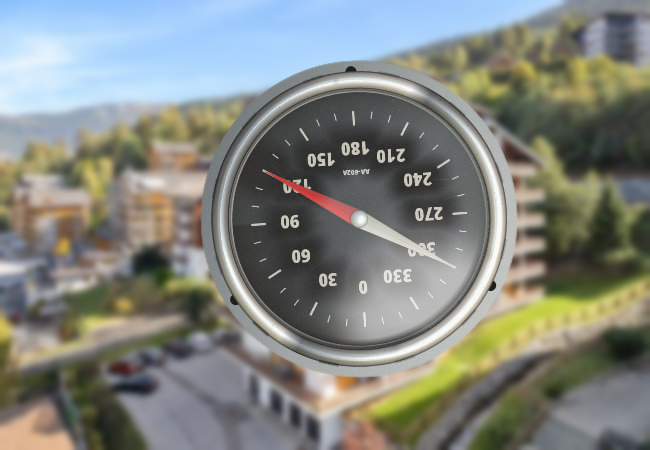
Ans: **120** °
